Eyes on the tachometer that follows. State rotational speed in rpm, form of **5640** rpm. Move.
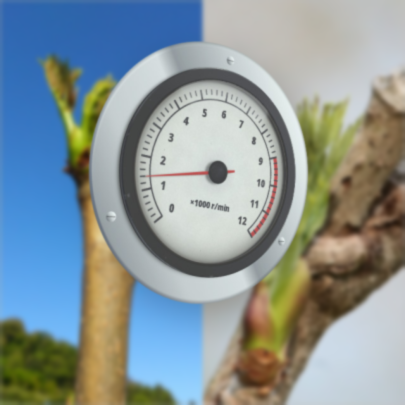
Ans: **1400** rpm
